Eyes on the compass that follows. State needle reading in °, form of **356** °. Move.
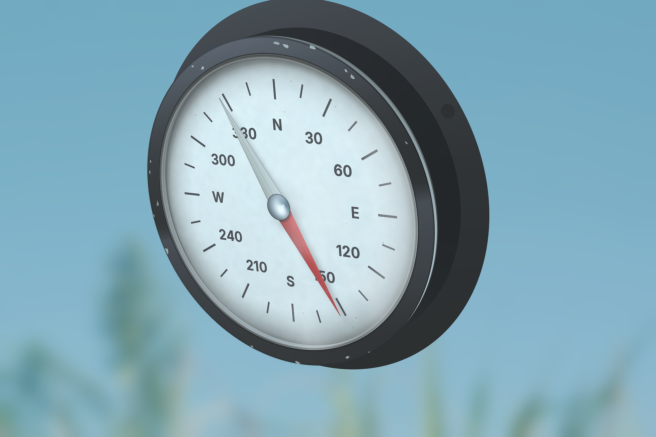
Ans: **150** °
